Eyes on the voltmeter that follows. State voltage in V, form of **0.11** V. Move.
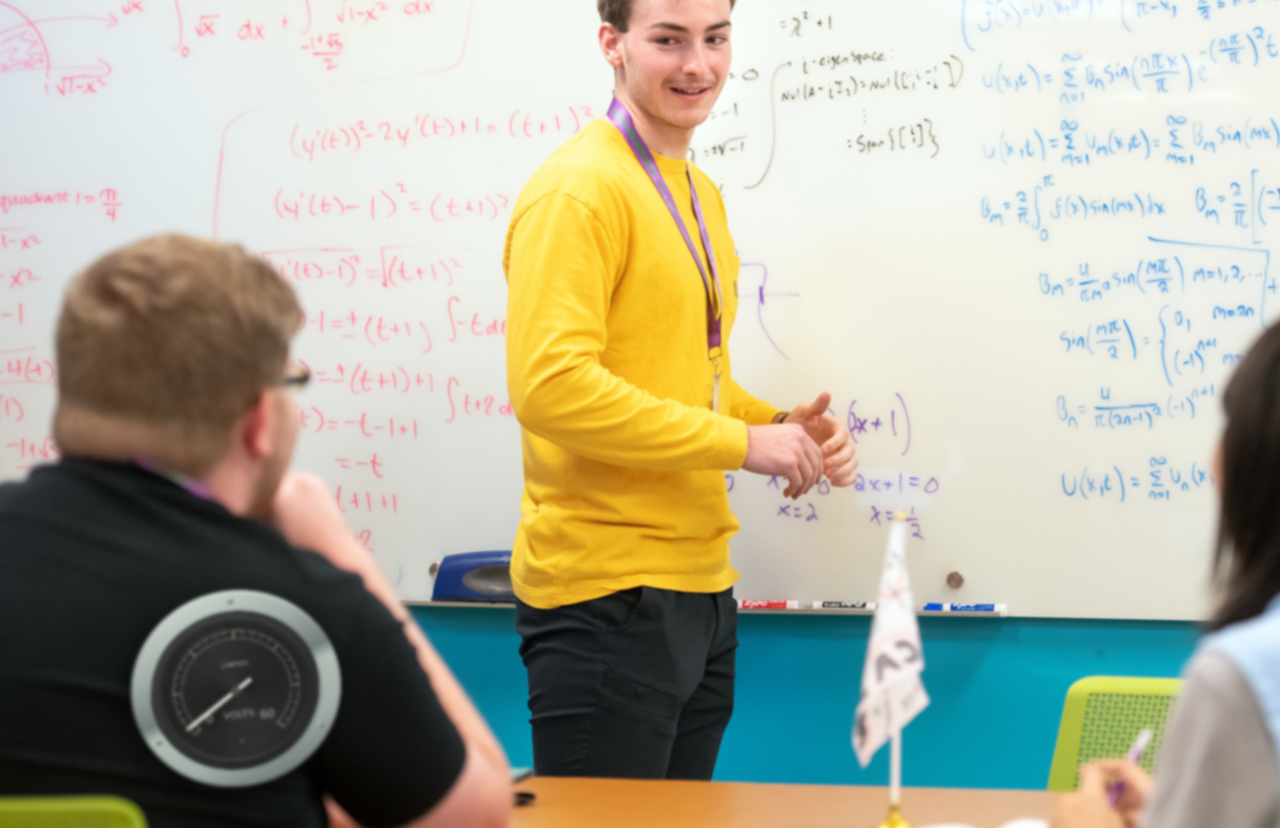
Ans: **2** V
